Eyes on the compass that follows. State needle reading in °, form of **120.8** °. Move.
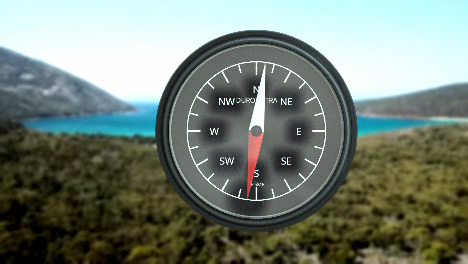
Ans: **187.5** °
